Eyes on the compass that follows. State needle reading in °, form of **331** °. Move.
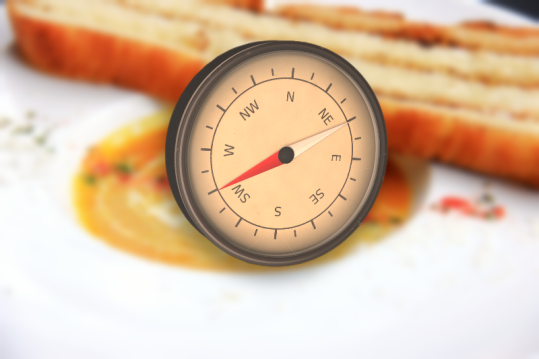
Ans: **240** °
